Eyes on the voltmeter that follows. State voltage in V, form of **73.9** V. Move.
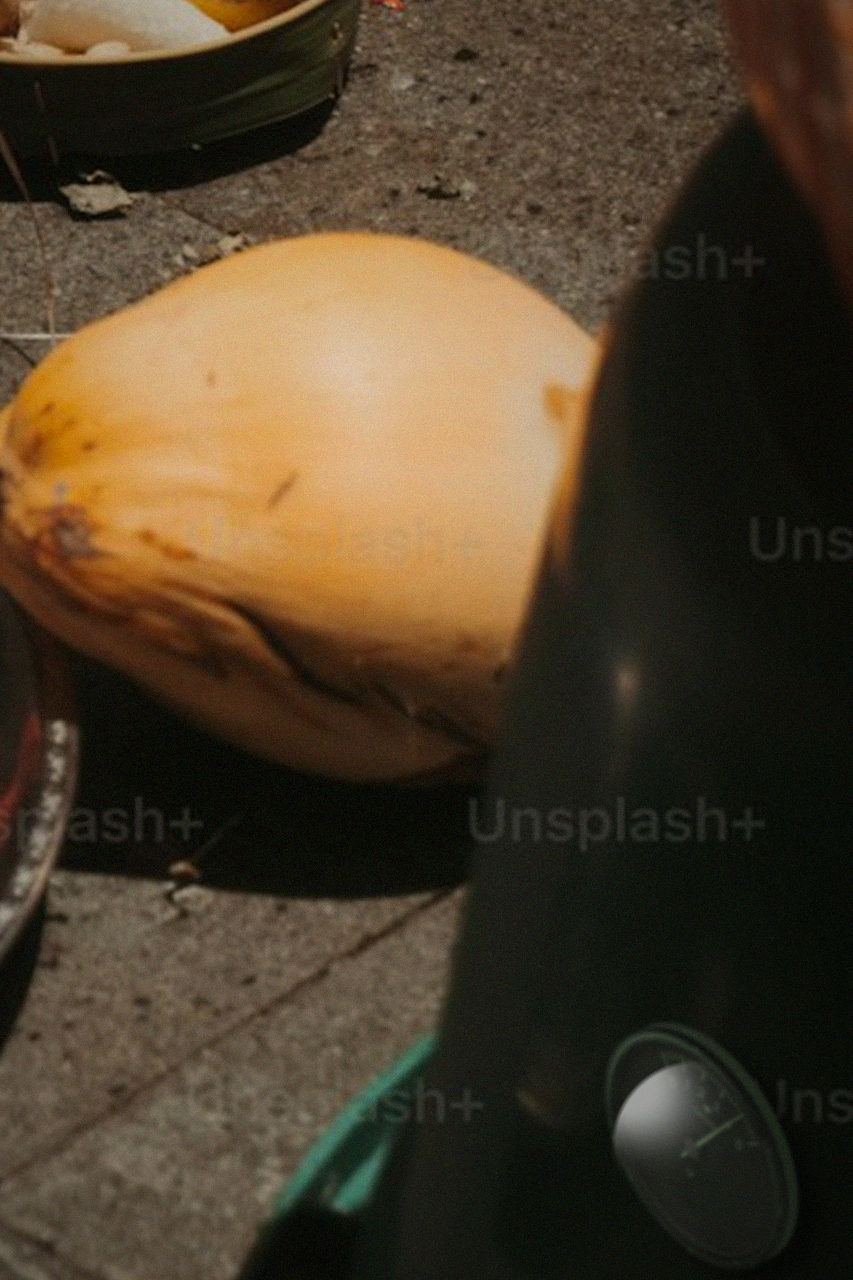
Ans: **4** V
